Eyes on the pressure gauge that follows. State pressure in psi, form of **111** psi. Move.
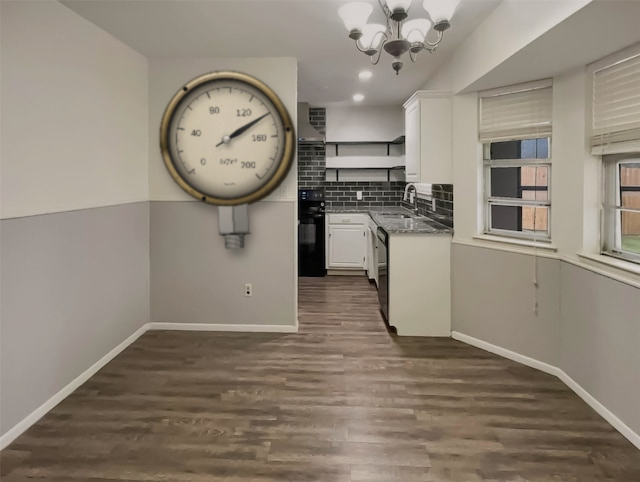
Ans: **140** psi
